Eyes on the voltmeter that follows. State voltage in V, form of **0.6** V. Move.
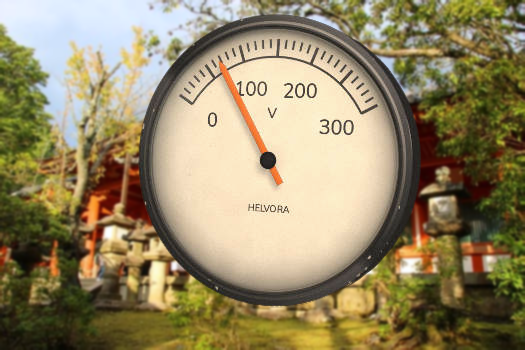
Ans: **70** V
